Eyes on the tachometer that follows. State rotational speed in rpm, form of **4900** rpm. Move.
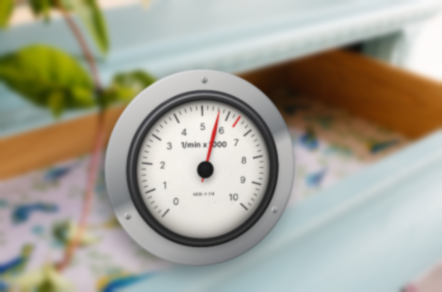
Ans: **5600** rpm
